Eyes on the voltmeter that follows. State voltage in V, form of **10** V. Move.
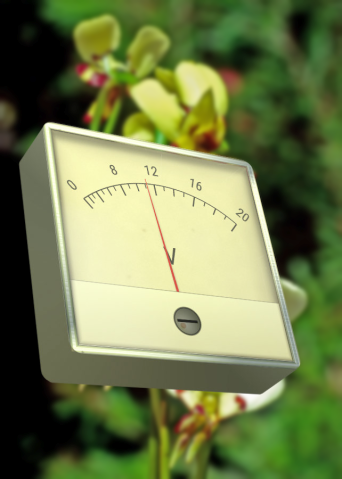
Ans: **11** V
